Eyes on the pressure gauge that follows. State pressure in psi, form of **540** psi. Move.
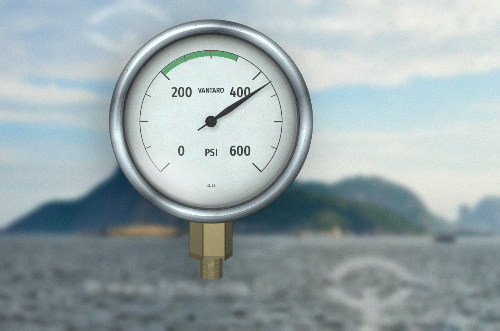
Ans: **425** psi
